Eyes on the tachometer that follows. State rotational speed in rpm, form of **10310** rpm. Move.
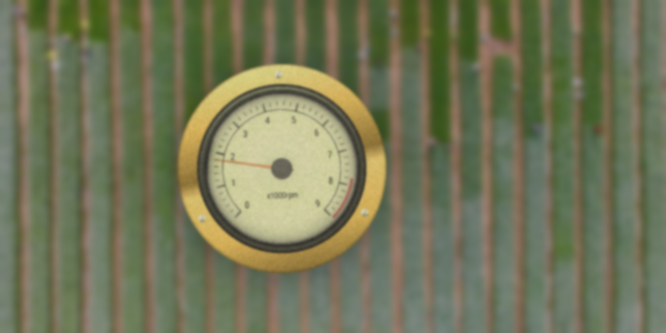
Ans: **1800** rpm
